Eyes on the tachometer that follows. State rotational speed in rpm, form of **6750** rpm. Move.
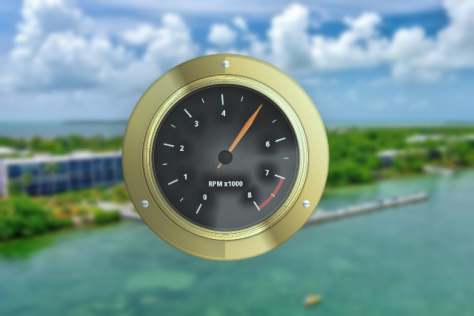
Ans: **5000** rpm
